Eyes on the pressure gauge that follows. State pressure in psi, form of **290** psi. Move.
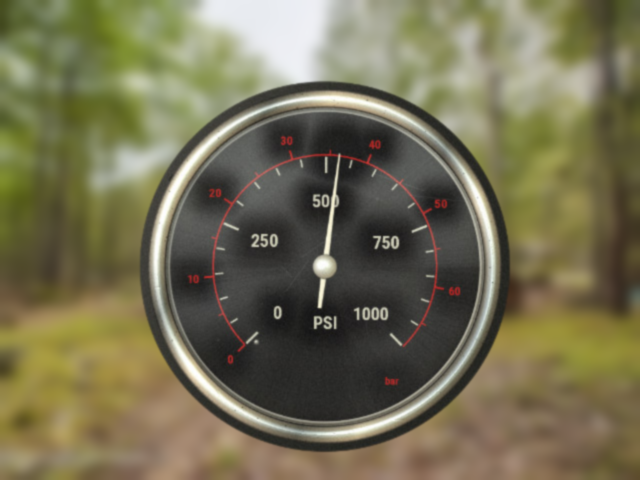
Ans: **525** psi
